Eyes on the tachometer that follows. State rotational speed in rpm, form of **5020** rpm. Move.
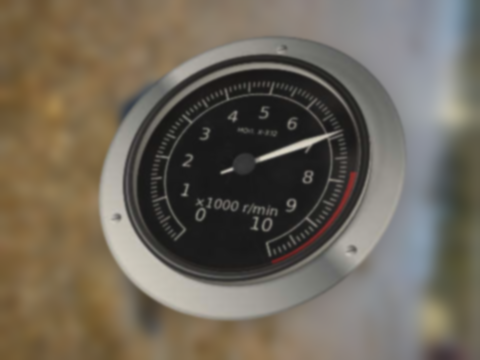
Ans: **7000** rpm
